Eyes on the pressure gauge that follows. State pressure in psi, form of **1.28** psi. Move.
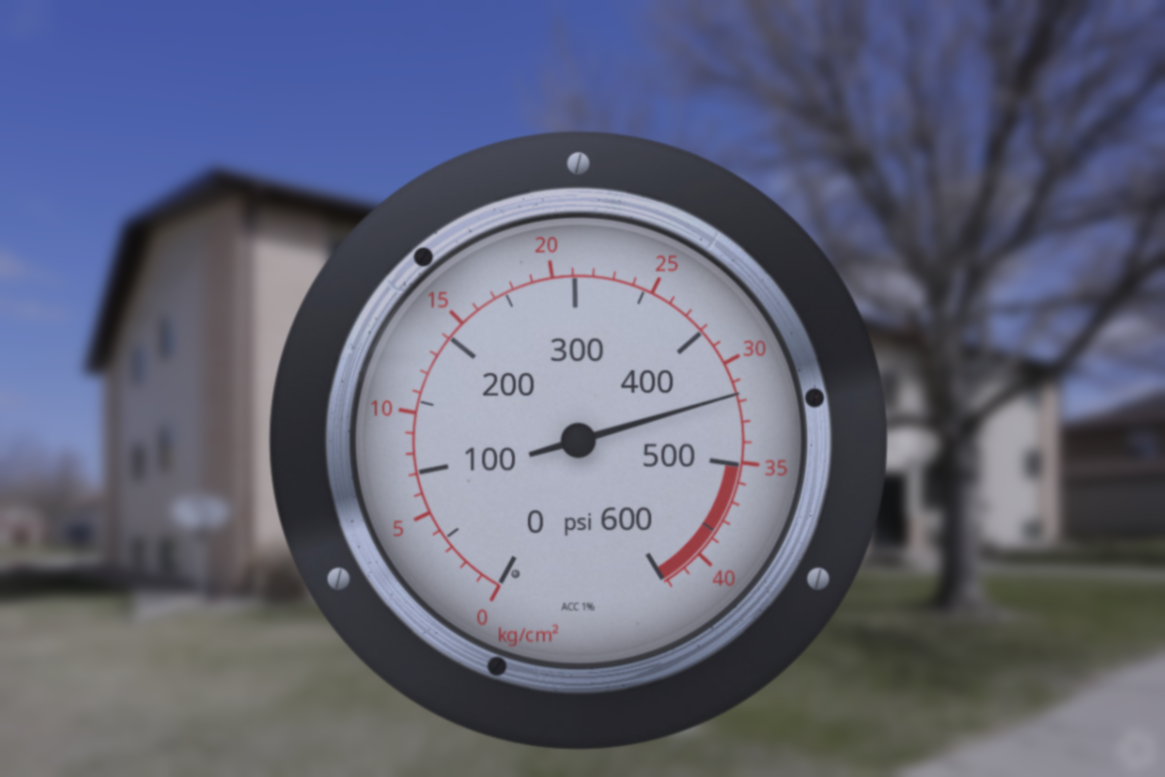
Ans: **450** psi
